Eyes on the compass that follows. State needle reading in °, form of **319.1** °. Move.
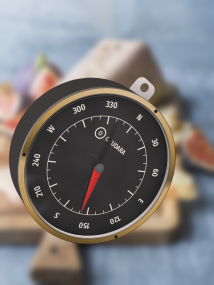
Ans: **160** °
